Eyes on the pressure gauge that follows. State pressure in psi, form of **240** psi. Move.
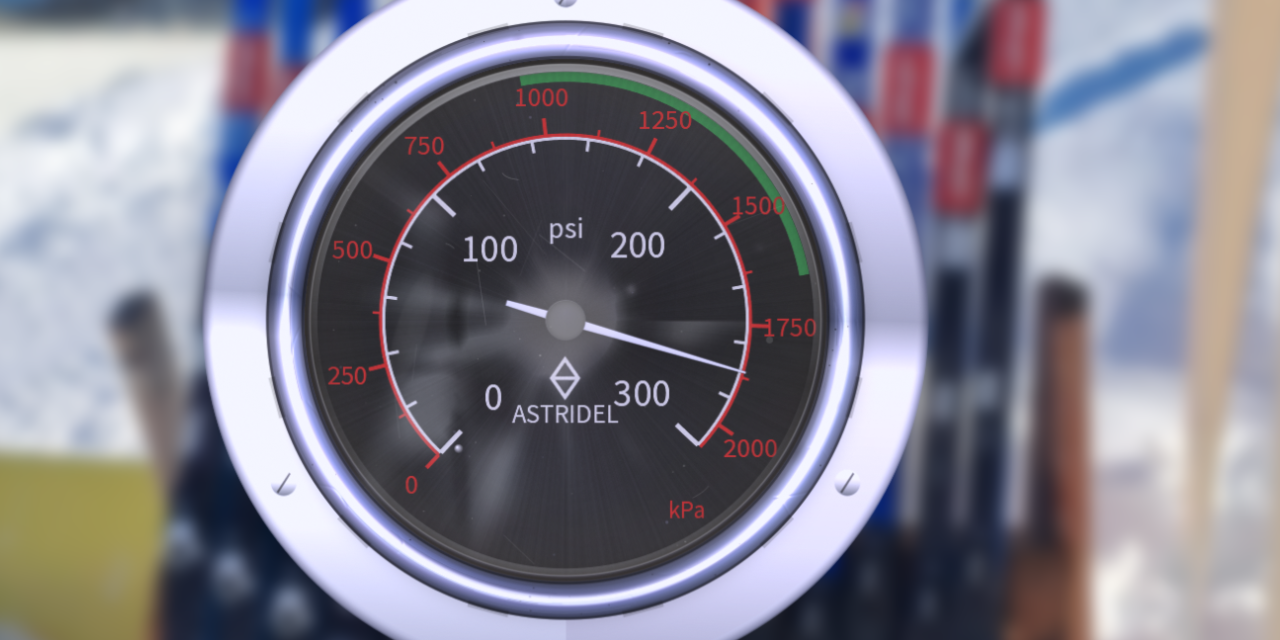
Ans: **270** psi
